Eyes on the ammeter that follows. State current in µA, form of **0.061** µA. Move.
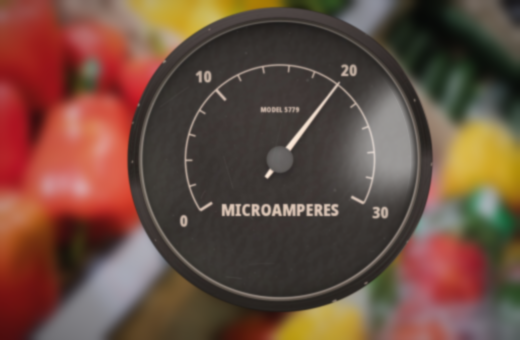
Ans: **20** µA
